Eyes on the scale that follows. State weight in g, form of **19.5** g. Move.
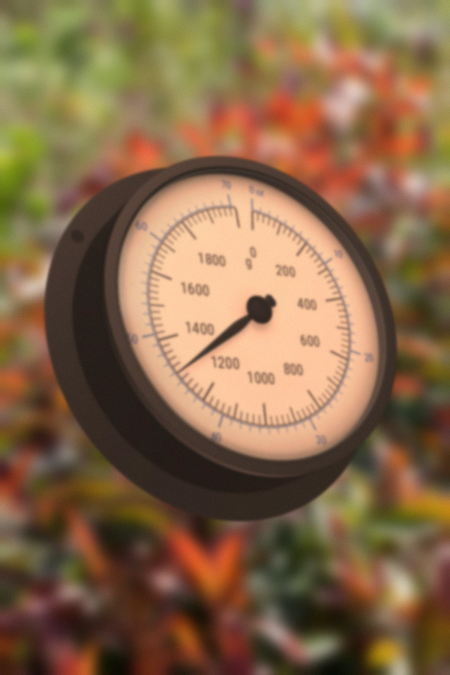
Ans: **1300** g
